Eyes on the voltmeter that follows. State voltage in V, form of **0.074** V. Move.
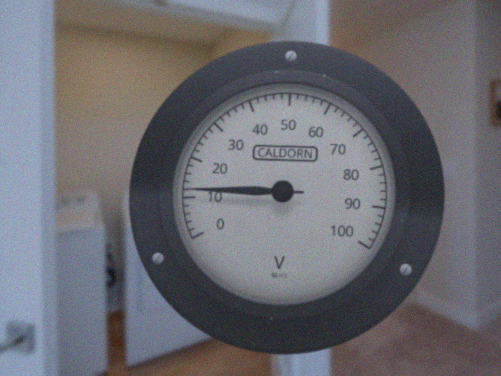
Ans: **12** V
